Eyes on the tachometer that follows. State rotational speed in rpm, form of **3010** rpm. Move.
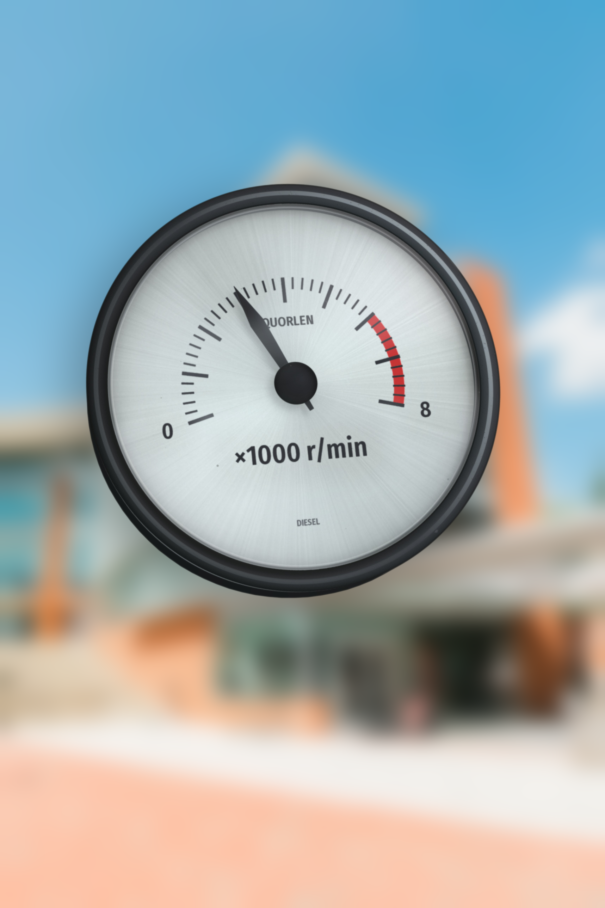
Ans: **3000** rpm
